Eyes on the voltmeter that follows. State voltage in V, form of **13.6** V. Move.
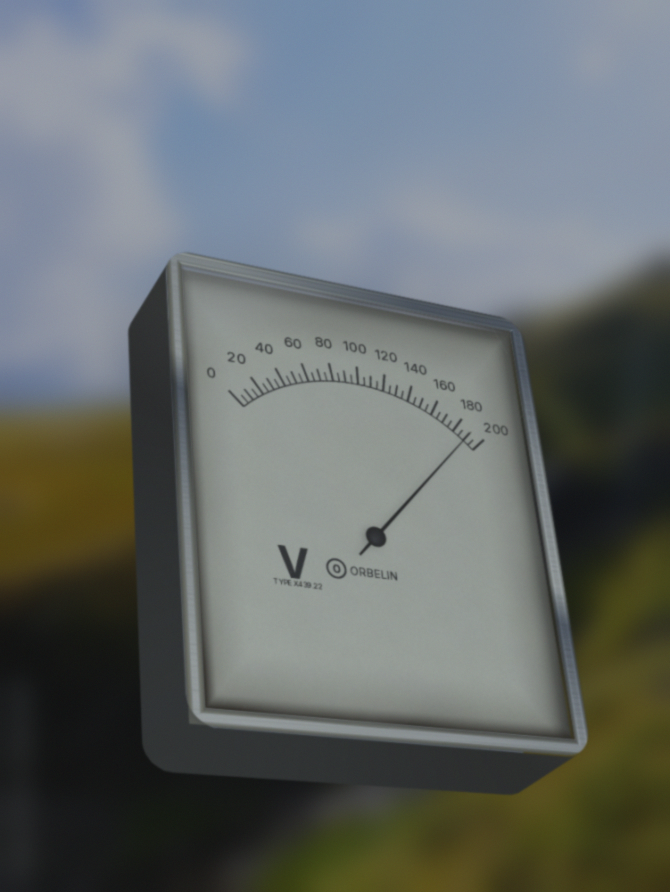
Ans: **190** V
